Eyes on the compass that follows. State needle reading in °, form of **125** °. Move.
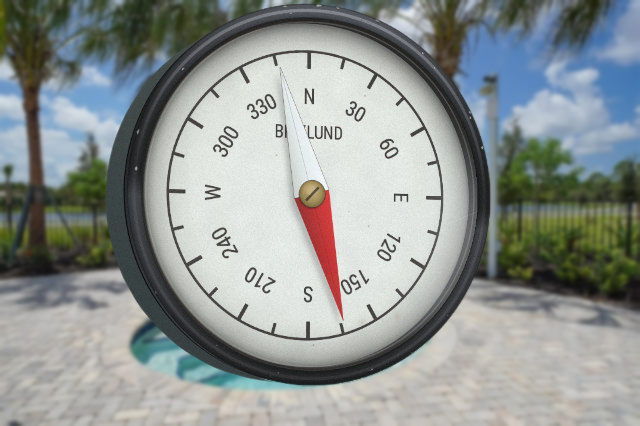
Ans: **165** °
